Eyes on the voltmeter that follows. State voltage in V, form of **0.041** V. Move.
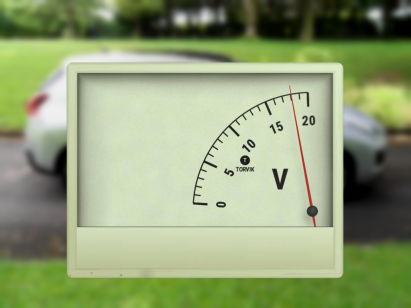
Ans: **18** V
